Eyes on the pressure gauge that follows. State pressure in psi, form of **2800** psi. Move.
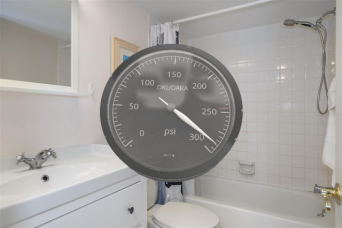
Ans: **290** psi
